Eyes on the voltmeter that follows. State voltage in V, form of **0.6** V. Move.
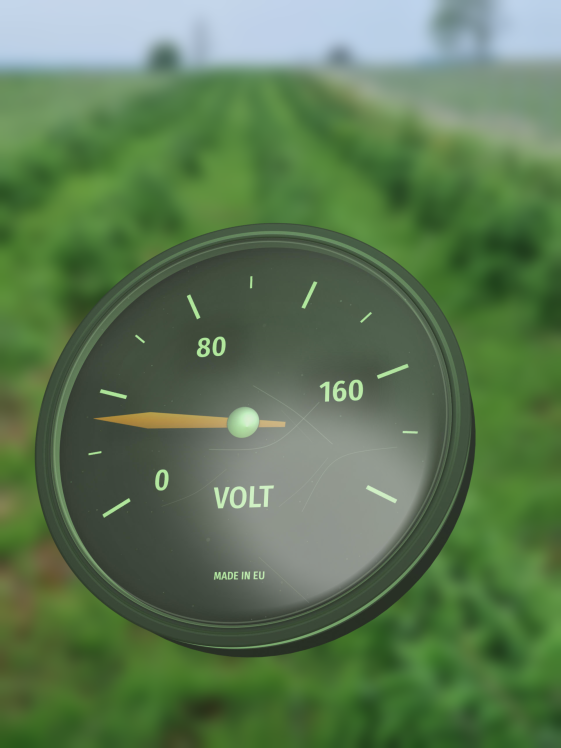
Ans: **30** V
